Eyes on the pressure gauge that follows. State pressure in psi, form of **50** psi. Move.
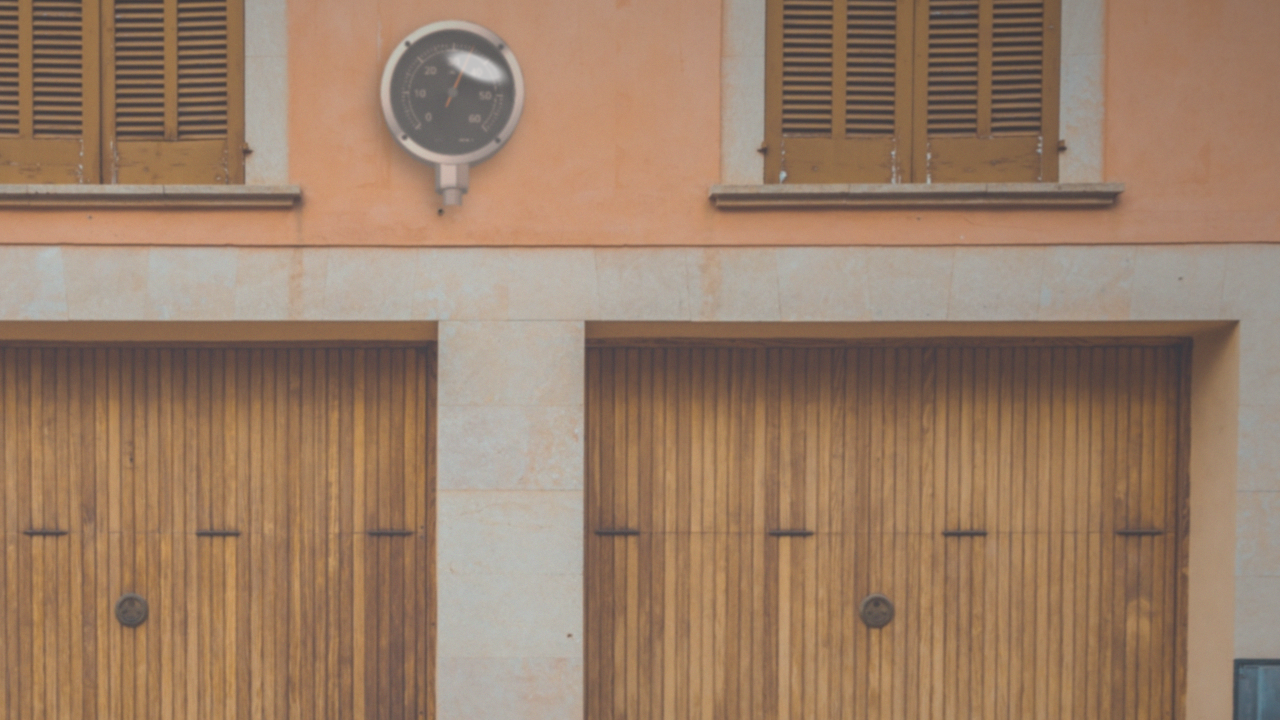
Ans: **35** psi
